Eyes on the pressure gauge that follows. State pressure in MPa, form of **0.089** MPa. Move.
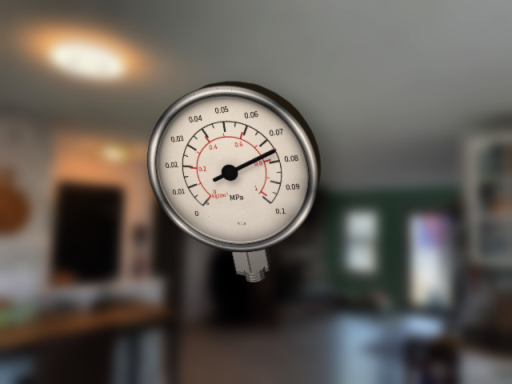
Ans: **0.075** MPa
